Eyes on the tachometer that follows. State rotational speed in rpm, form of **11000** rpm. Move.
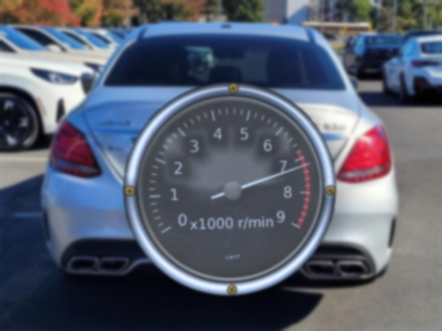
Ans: **7200** rpm
